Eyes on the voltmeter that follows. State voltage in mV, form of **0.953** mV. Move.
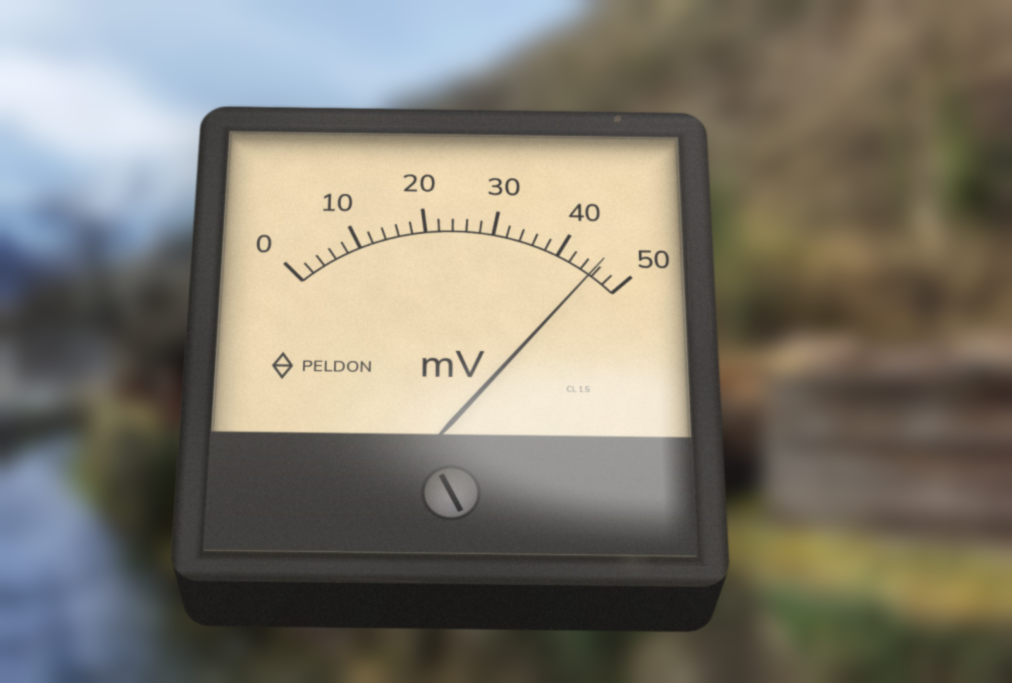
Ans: **46** mV
